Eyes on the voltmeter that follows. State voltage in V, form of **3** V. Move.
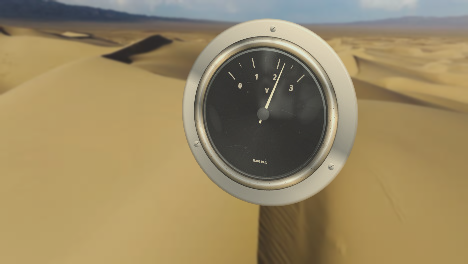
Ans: **2.25** V
